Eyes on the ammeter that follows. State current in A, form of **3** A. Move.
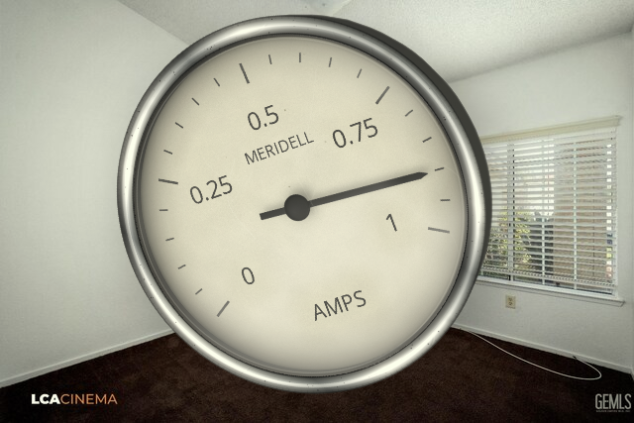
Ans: **0.9** A
